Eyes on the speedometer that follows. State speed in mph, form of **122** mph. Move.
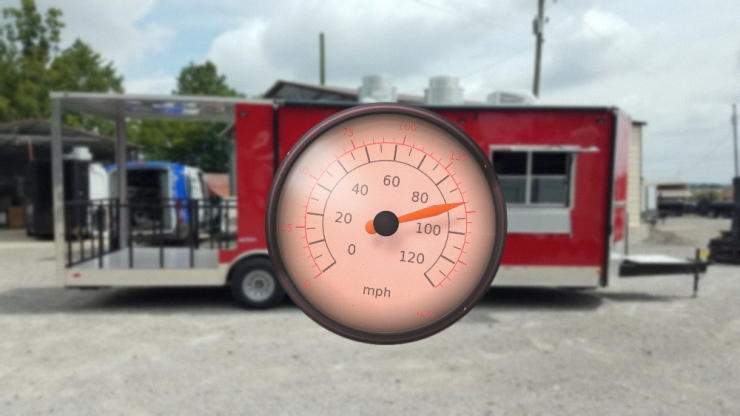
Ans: **90** mph
